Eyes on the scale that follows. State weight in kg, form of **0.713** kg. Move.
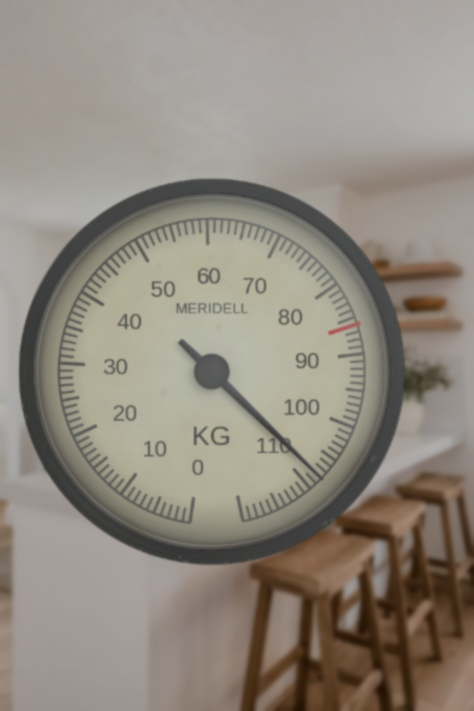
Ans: **108** kg
